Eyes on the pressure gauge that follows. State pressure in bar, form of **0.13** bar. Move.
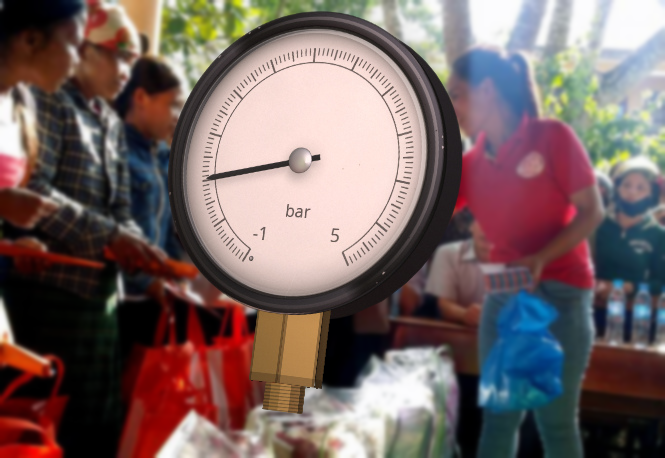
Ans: **0** bar
